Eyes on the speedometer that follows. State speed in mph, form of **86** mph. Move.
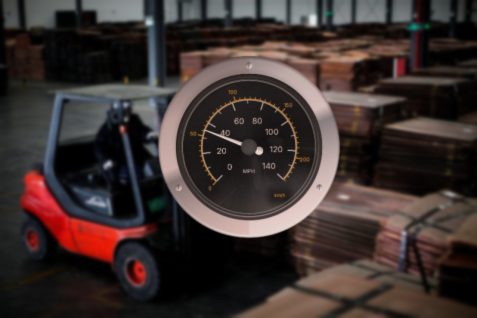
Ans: **35** mph
